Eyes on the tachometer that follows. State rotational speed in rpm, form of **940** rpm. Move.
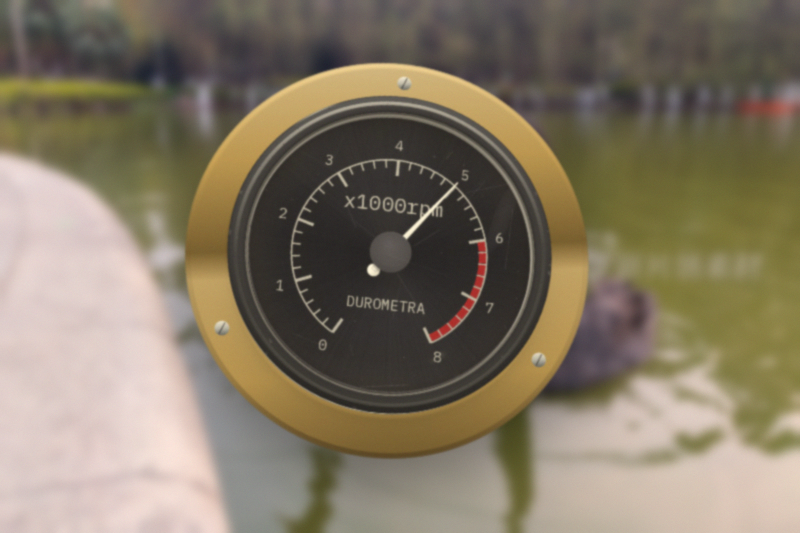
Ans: **5000** rpm
